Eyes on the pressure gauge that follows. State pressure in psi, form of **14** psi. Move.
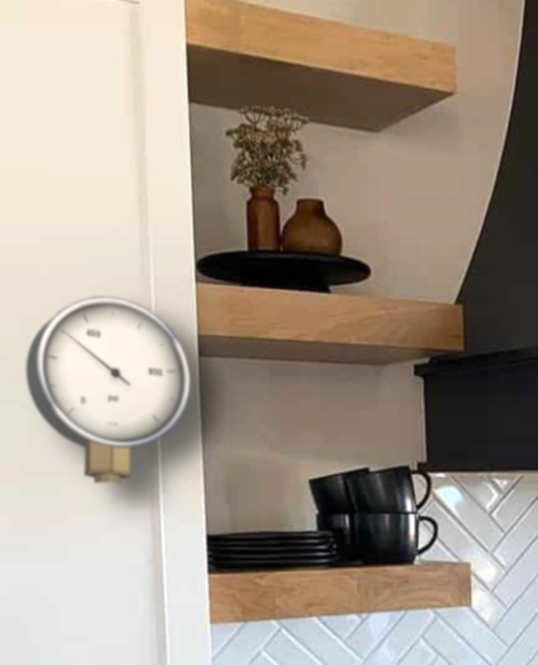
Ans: **300** psi
